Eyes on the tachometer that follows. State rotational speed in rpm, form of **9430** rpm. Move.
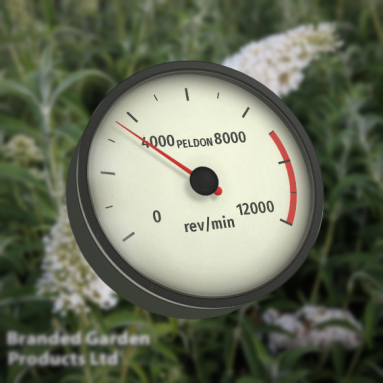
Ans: **3500** rpm
